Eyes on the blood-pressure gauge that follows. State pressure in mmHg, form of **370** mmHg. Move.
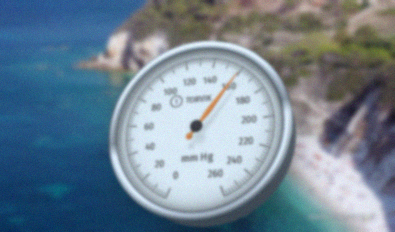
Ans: **160** mmHg
